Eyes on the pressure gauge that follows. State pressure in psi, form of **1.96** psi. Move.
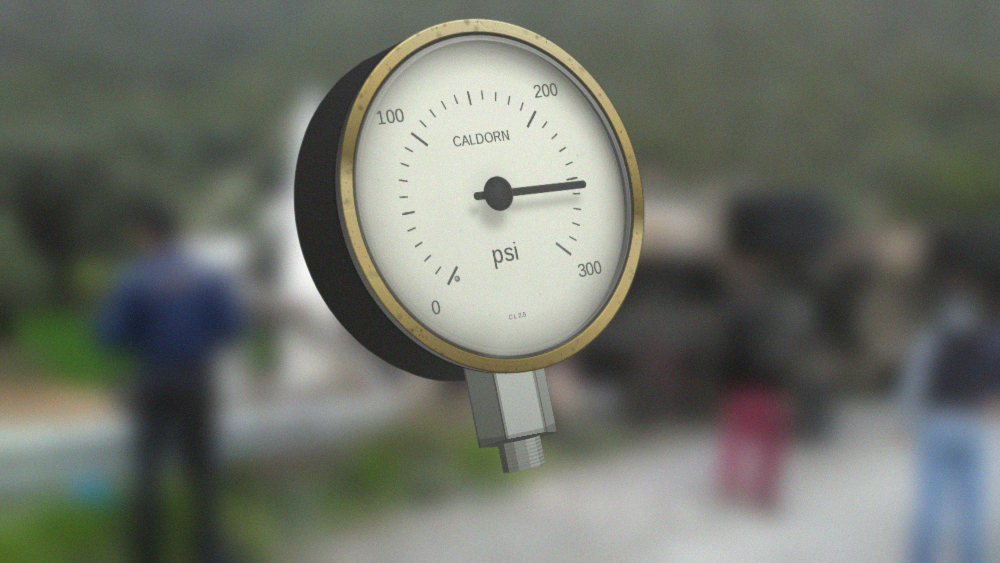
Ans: **255** psi
